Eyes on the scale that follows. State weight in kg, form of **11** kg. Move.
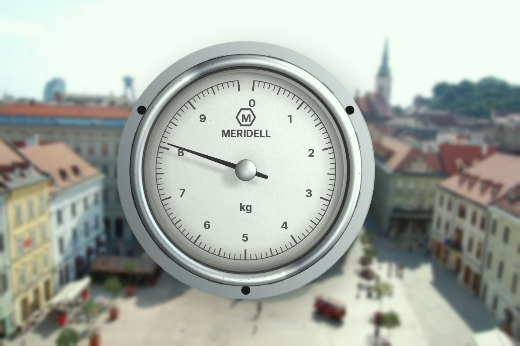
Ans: **8.1** kg
